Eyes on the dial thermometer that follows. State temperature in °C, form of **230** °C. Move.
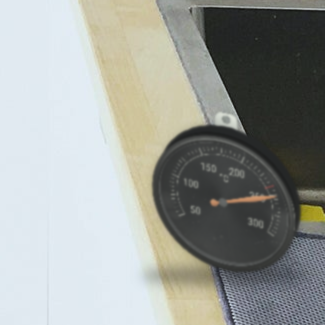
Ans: **250** °C
